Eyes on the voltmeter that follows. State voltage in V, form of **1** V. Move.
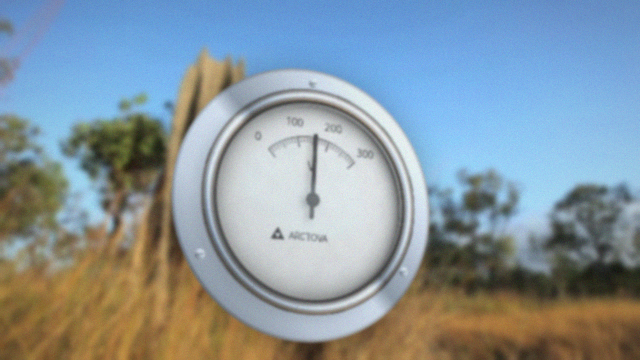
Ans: **150** V
